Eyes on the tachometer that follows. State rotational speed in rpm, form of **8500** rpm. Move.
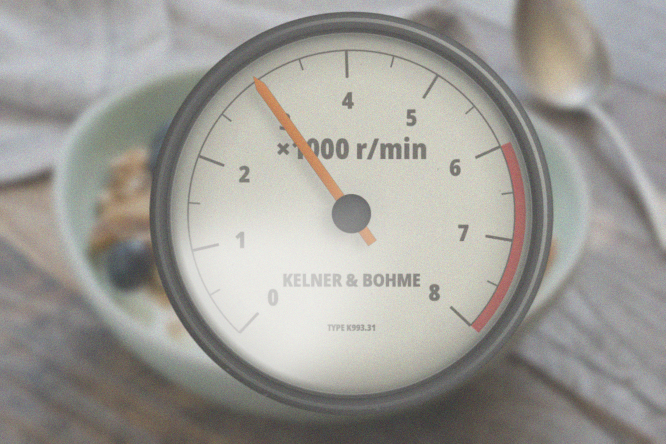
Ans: **3000** rpm
